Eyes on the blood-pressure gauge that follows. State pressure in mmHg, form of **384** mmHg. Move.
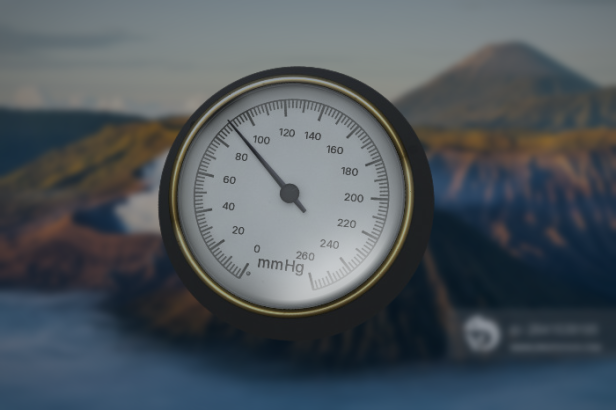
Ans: **90** mmHg
